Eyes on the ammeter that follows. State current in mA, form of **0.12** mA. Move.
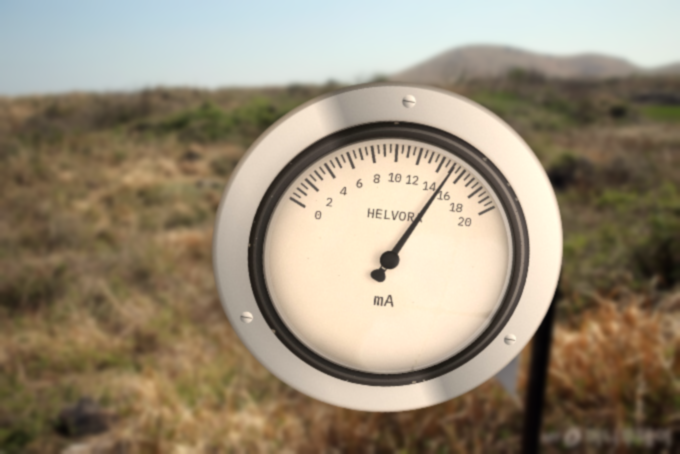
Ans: **15** mA
